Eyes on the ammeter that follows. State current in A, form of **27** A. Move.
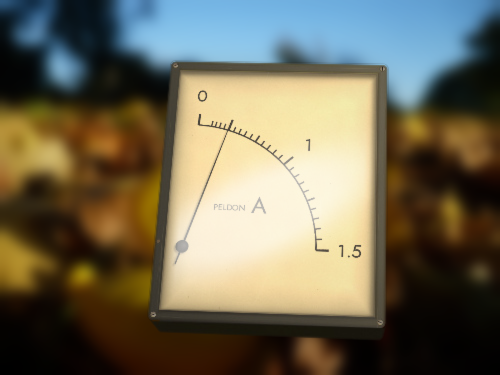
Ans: **0.5** A
